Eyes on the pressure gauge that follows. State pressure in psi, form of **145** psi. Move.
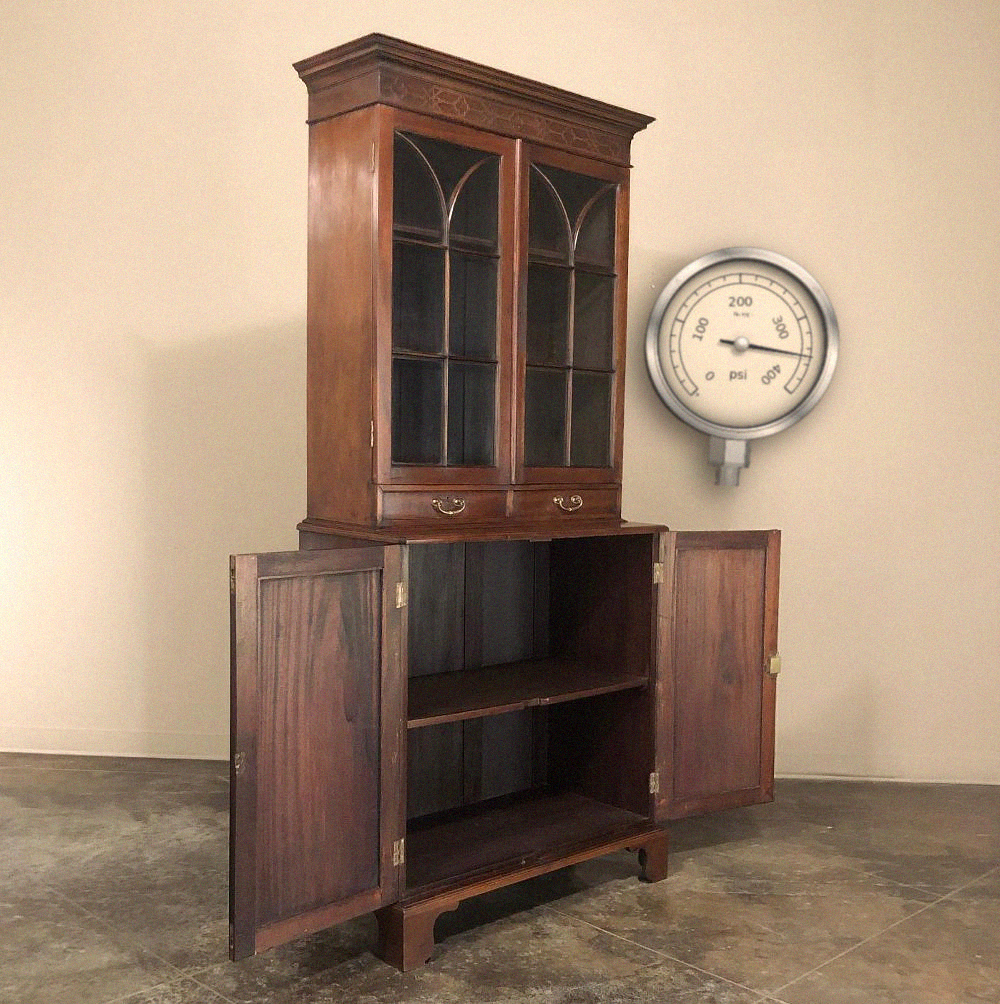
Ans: **350** psi
